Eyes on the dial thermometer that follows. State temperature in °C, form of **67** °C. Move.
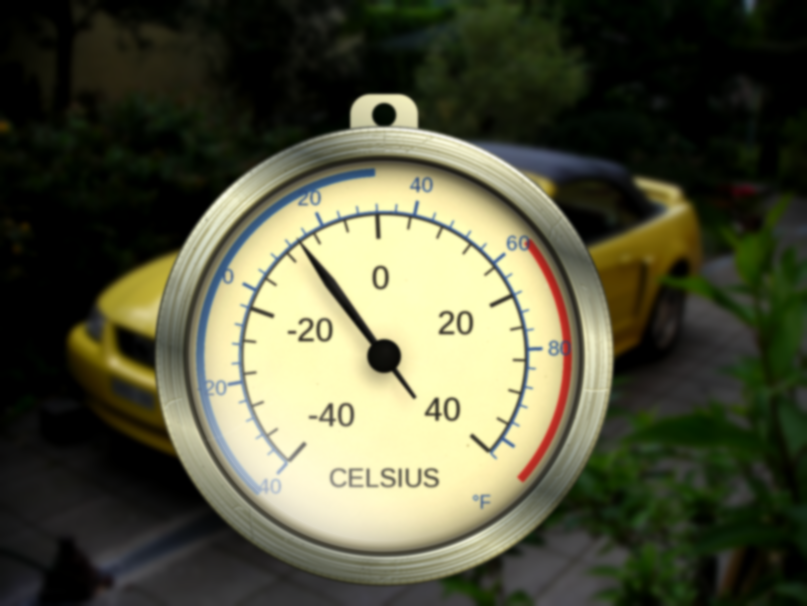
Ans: **-10** °C
